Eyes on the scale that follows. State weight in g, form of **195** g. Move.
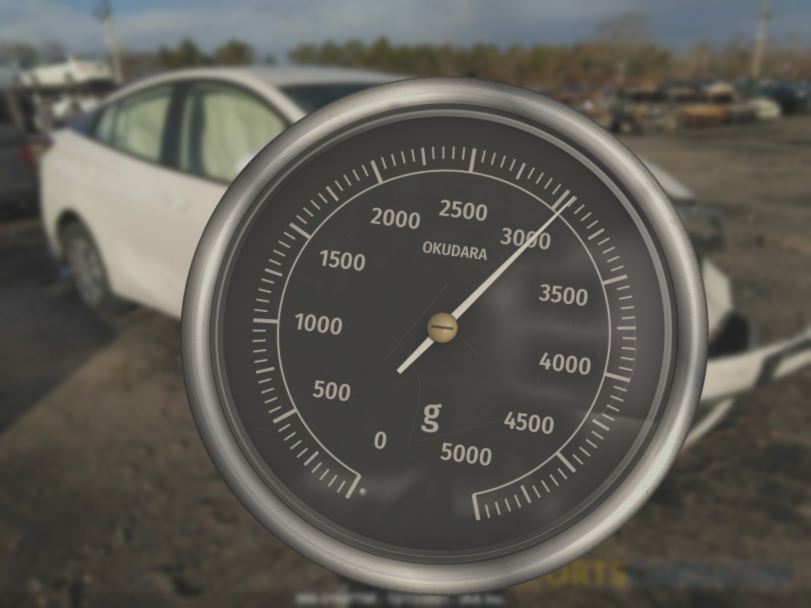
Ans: **3050** g
